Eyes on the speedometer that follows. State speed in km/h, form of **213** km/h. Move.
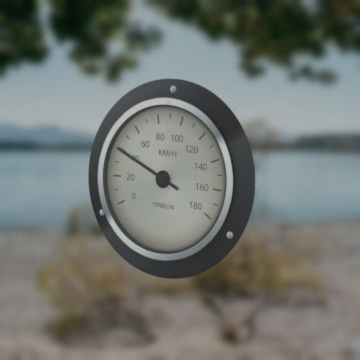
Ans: **40** km/h
